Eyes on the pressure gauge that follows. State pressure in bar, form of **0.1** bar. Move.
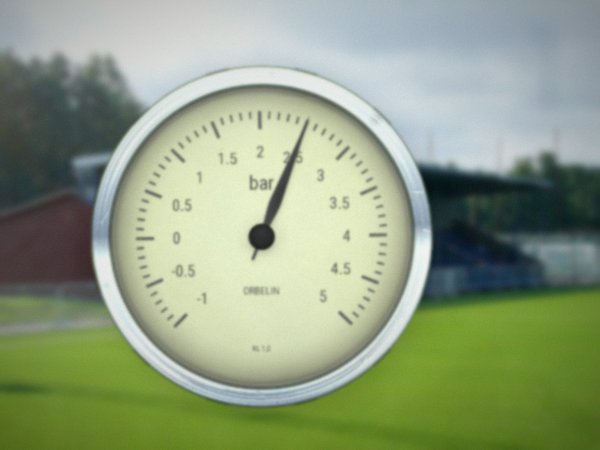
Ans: **2.5** bar
